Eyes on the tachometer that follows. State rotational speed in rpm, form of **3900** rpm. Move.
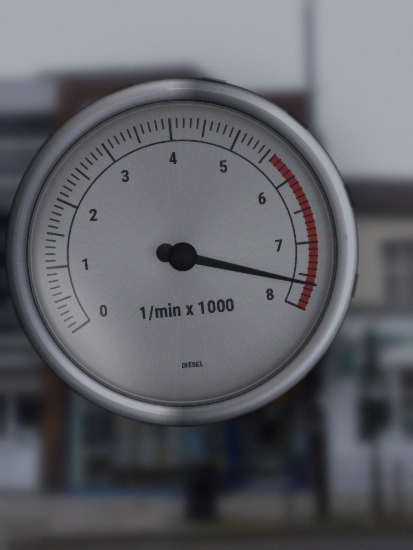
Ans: **7600** rpm
